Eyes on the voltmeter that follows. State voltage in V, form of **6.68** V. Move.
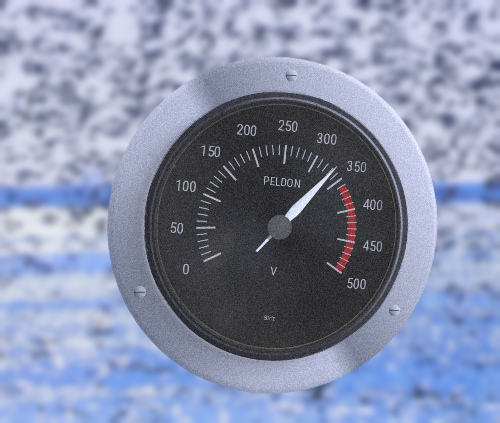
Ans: **330** V
